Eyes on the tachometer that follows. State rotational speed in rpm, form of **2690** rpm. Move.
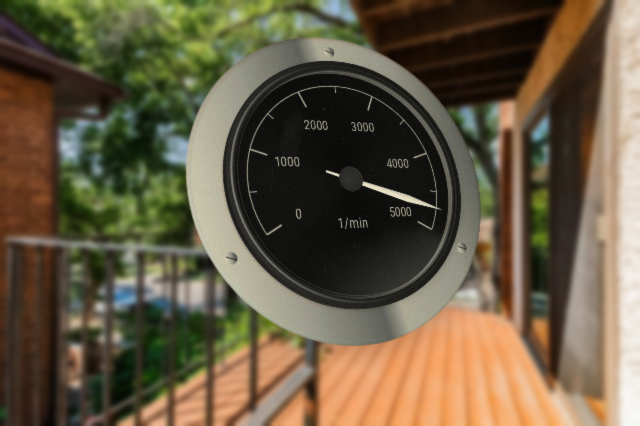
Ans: **4750** rpm
